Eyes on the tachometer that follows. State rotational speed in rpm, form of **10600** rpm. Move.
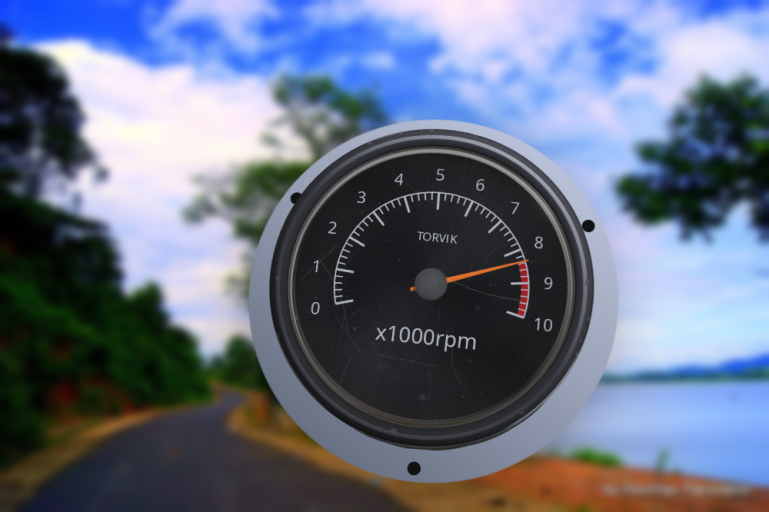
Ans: **8400** rpm
